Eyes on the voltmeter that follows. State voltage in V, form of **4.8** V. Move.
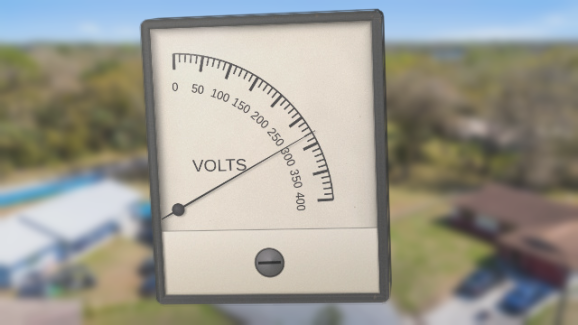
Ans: **280** V
